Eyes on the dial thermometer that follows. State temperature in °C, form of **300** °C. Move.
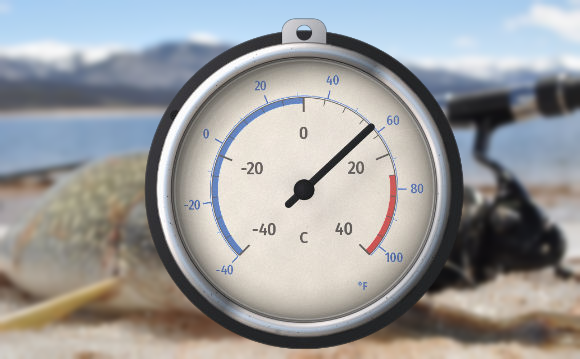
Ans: **14** °C
